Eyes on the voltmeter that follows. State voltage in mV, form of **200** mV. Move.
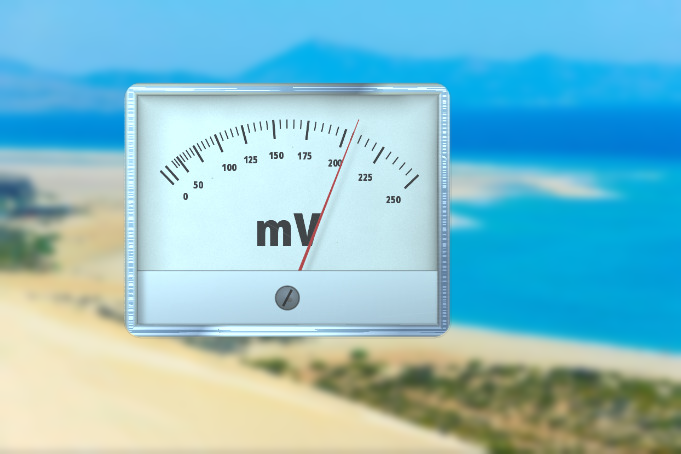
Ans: **205** mV
